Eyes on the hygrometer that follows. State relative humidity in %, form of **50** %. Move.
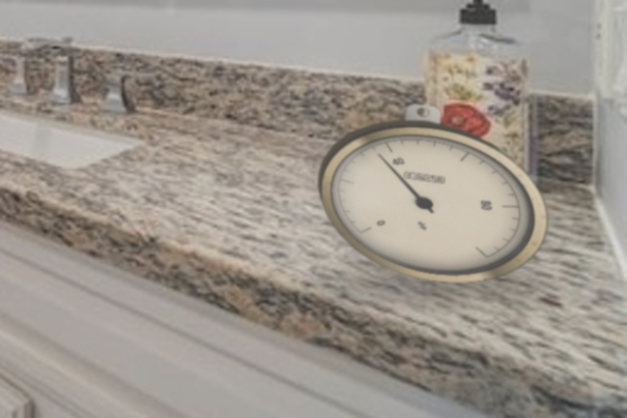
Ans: **36** %
